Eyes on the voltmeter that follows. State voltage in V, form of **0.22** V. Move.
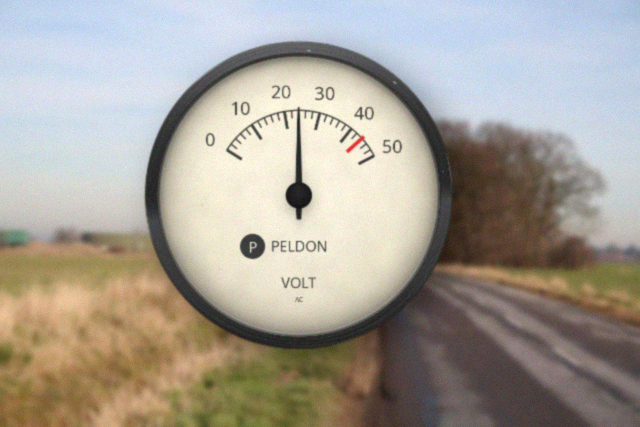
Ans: **24** V
